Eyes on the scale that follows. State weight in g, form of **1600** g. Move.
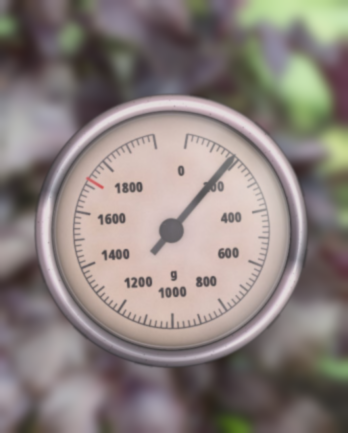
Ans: **180** g
